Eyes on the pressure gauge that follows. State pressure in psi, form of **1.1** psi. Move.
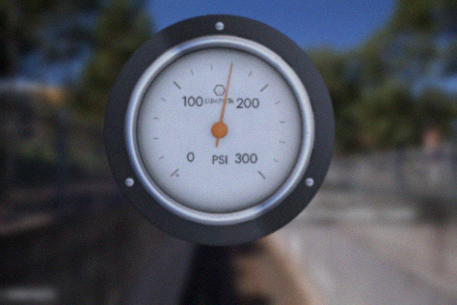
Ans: **160** psi
